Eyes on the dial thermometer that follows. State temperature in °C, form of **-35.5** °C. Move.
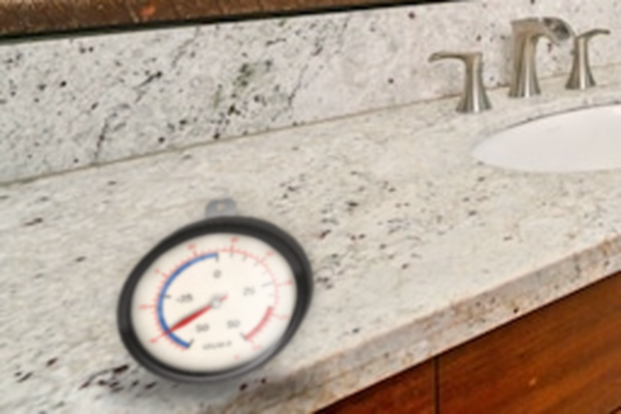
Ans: **-40** °C
